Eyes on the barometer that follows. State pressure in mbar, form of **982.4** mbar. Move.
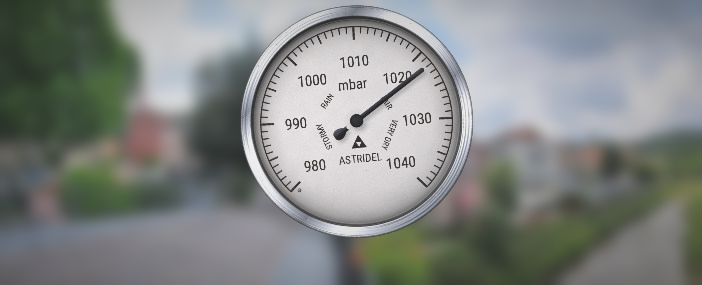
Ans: **1022** mbar
